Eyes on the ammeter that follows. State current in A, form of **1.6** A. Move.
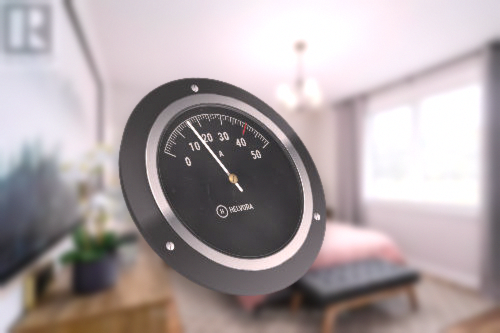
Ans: **15** A
